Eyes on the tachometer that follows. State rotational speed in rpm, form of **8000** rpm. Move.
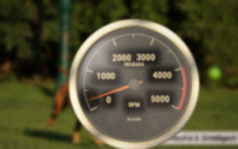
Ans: **250** rpm
